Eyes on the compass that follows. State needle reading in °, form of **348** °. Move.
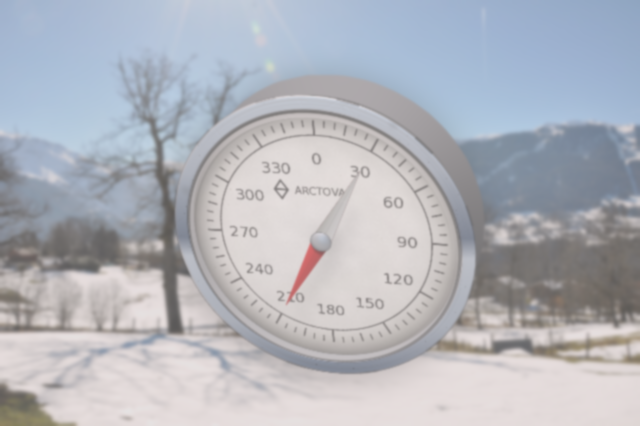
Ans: **210** °
